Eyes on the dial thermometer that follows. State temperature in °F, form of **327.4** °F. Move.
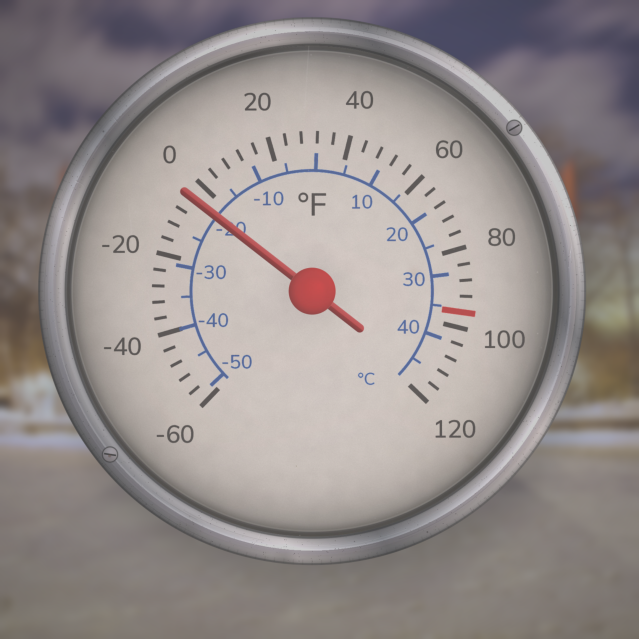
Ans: **-4** °F
